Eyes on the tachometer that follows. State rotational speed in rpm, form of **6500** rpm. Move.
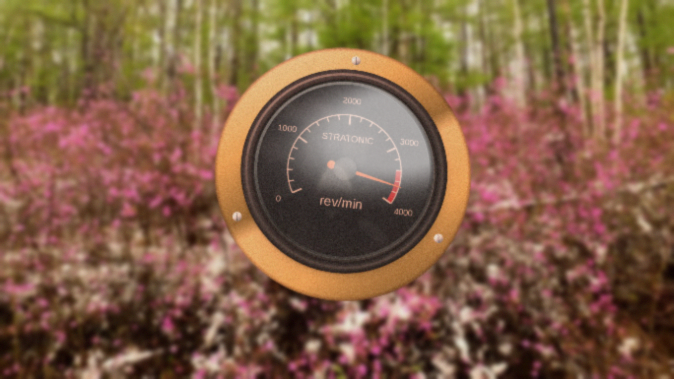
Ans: **3700** rpm
